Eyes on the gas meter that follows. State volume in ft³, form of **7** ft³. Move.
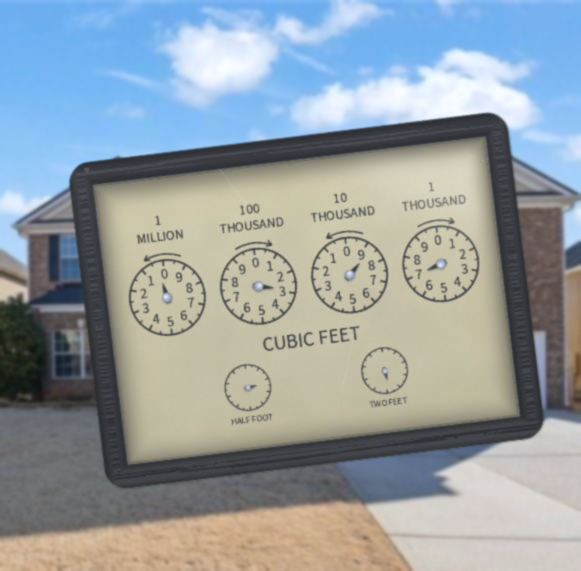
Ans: **28700** ft³
